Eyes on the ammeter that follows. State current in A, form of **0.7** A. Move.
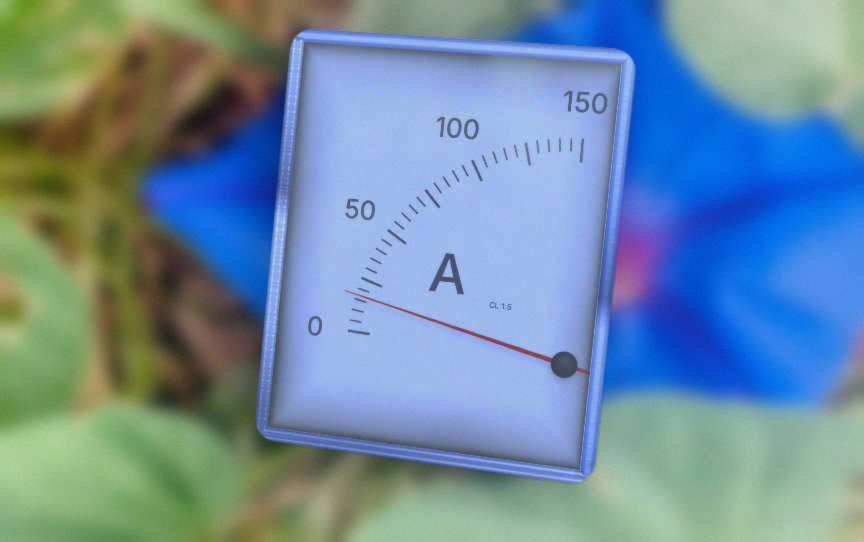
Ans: **17.5** A
